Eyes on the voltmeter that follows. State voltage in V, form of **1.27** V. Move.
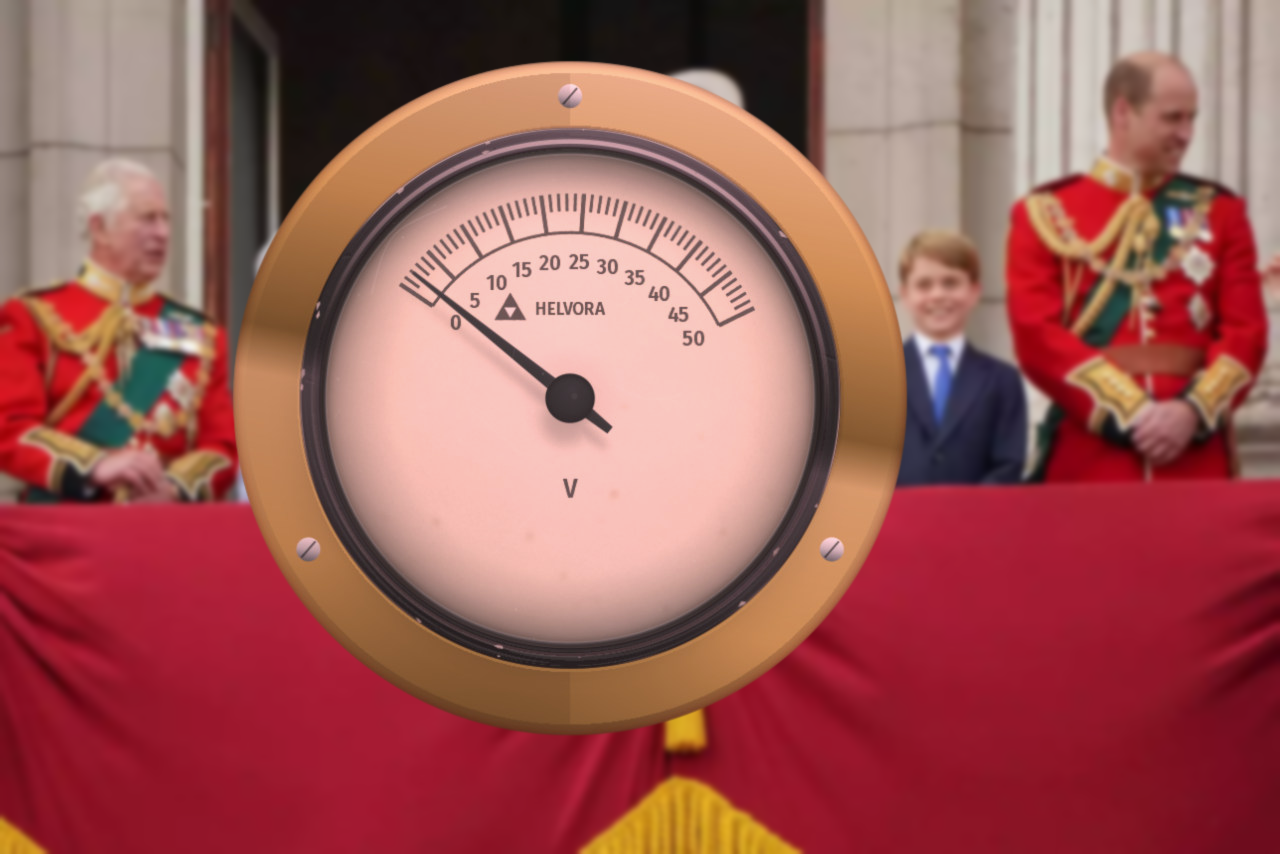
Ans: **2** V
